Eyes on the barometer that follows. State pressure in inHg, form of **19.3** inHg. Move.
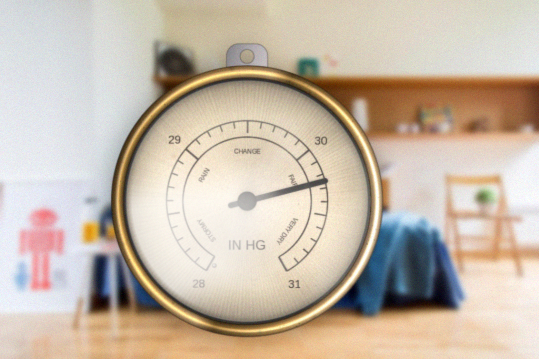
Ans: **30.25** inHg
